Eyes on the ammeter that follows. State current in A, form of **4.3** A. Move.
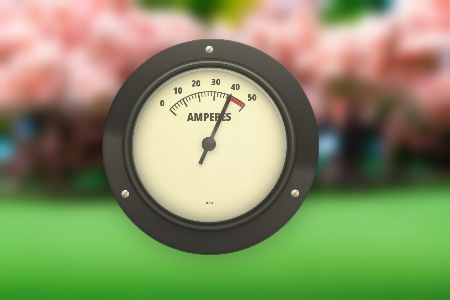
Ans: **40** A
